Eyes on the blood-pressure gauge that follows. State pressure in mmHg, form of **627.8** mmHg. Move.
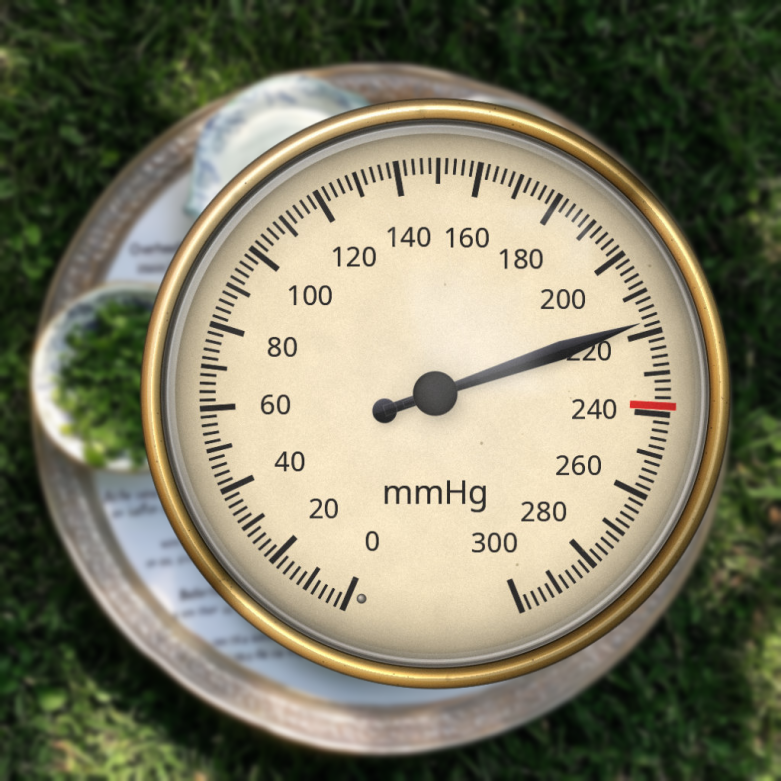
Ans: **217** mmHg
